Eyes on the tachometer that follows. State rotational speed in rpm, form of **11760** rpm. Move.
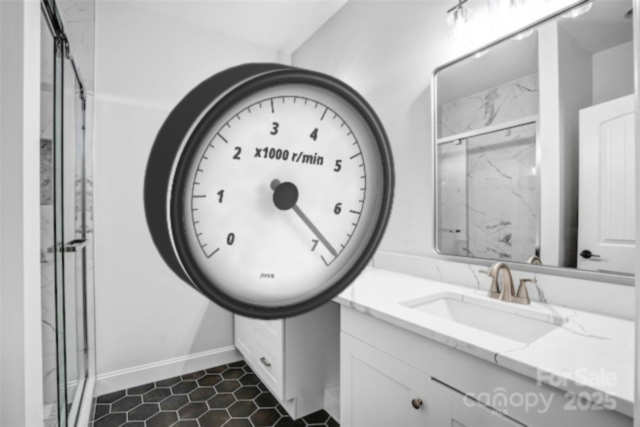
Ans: **6800** rpm
